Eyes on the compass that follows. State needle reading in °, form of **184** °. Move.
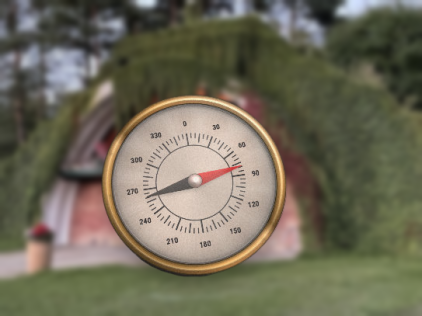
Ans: **80** °
